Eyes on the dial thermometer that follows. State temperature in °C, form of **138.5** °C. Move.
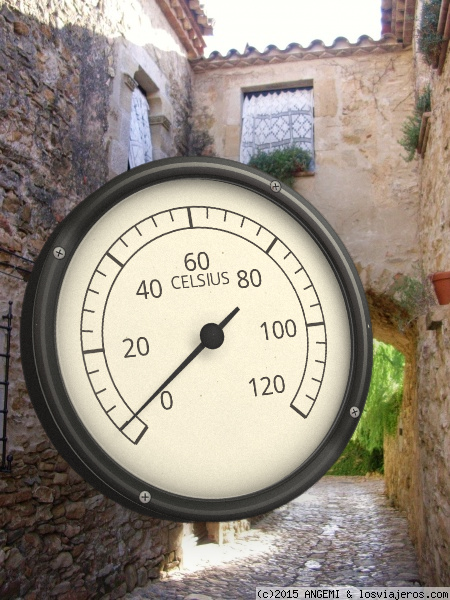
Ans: **4** °C
